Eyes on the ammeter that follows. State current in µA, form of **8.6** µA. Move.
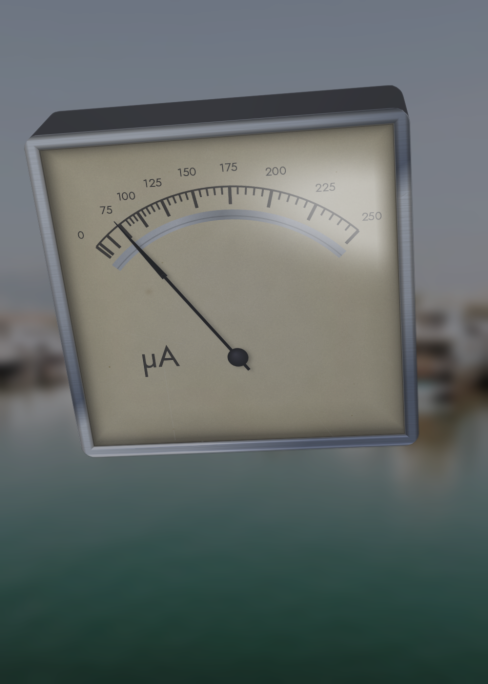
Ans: **75** µA
